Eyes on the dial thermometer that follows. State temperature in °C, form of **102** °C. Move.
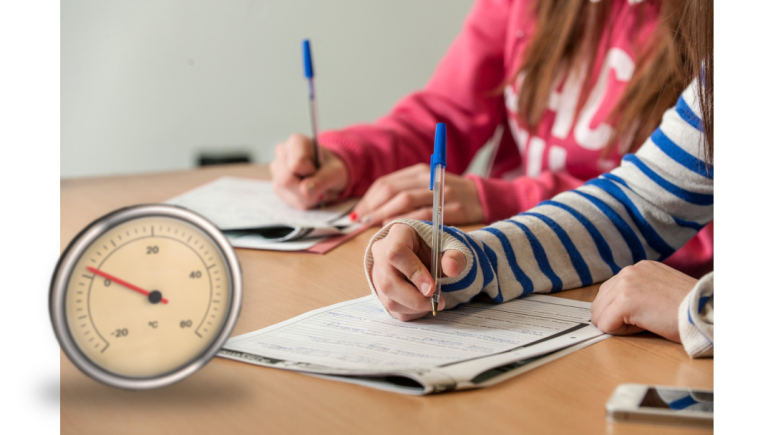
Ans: **2** °C
